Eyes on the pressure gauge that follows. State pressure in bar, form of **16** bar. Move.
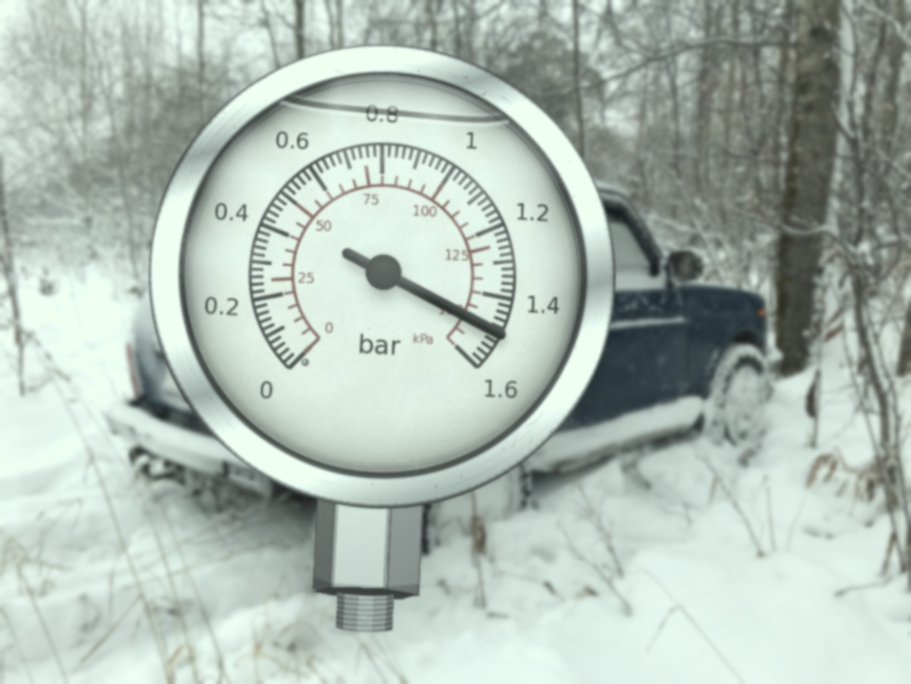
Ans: **1.5** bar
